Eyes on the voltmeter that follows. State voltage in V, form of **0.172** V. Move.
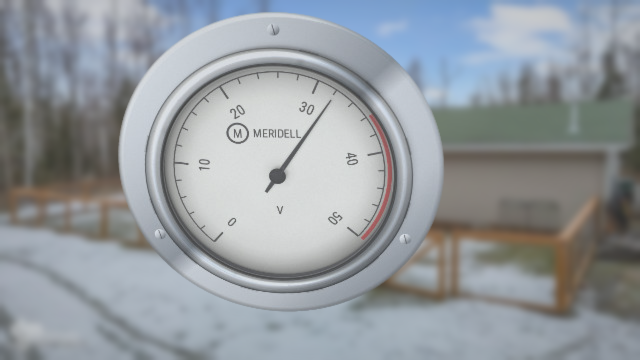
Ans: **32** V
